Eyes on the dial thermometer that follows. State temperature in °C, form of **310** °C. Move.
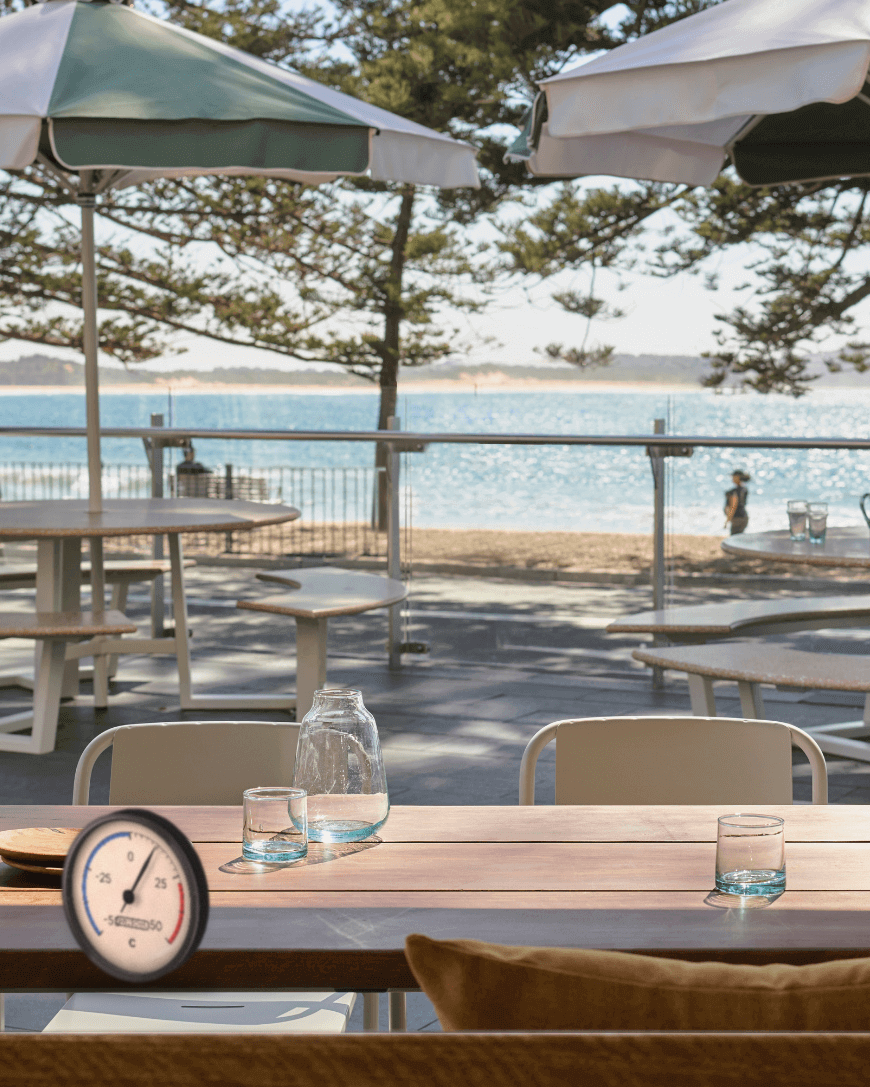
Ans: **12.5** °C
